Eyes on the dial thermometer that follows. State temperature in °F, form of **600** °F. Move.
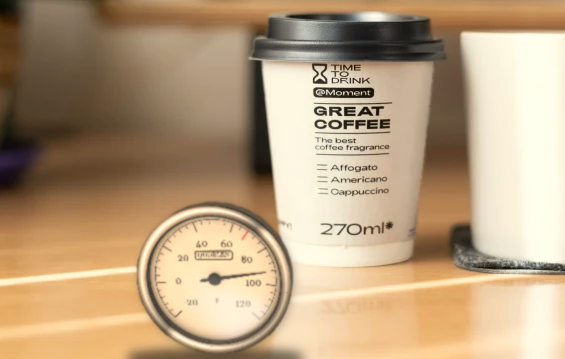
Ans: **92** °F
